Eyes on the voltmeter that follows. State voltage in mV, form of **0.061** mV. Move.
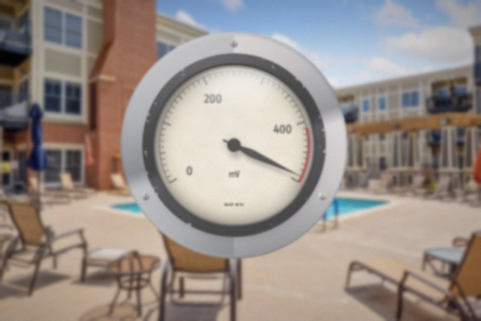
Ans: **490** mV
